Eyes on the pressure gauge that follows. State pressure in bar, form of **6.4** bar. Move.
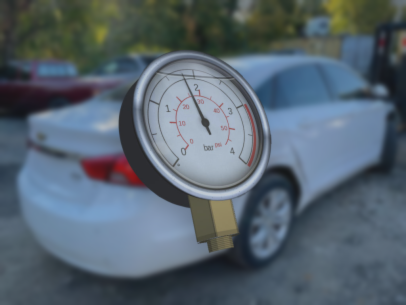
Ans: **1.75** bar
